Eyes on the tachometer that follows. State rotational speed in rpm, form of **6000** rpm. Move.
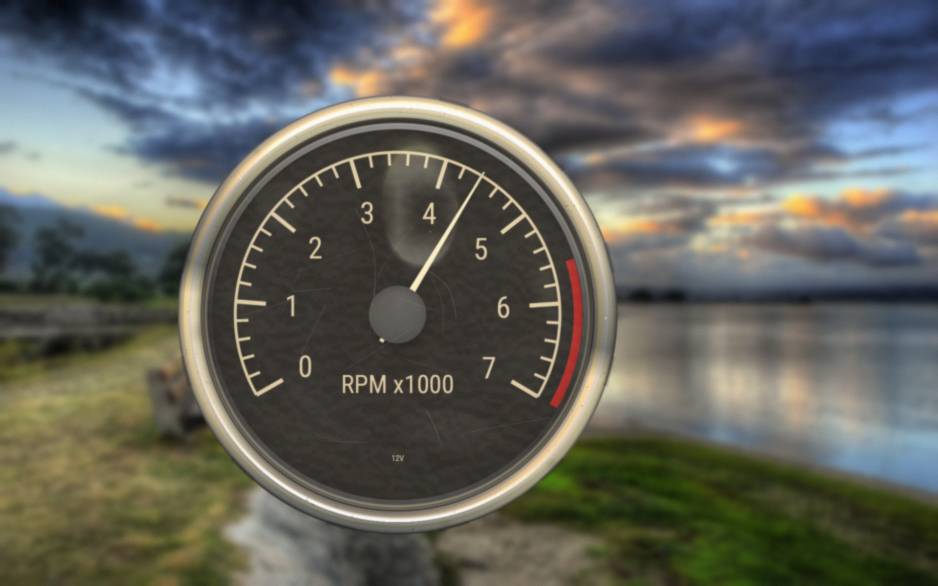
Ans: **4400** rpm
